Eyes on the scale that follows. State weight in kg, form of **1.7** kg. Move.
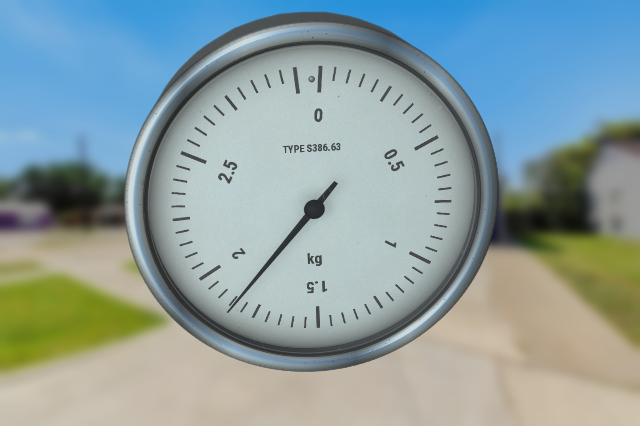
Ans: **1.85** kg
